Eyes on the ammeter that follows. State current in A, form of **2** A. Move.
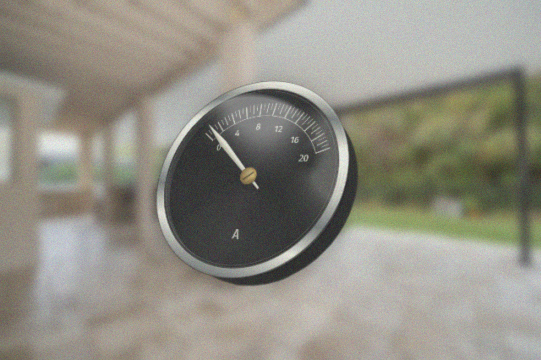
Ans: **1** A
